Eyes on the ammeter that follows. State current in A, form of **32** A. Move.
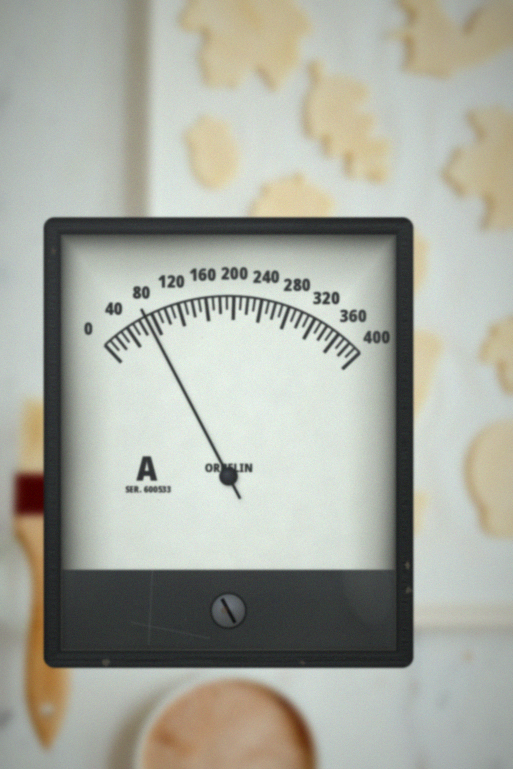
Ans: **70** A
